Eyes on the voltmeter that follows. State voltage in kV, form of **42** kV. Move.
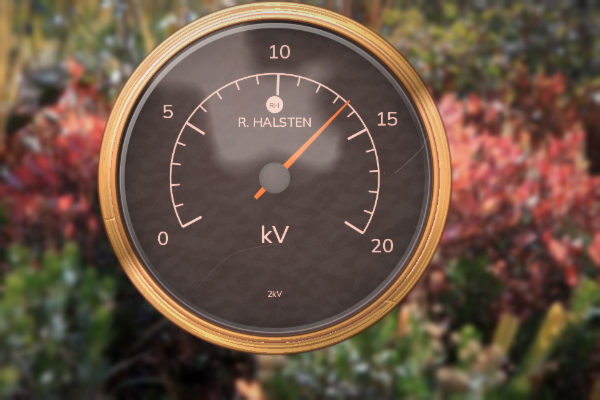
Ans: **13.5** kV
